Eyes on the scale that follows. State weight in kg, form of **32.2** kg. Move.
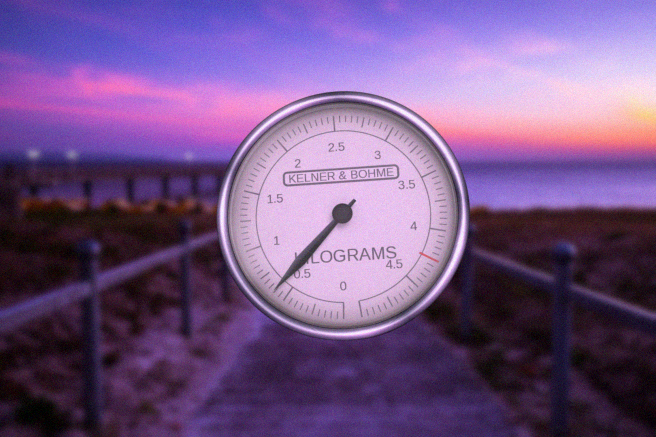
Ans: **0.6** kg
